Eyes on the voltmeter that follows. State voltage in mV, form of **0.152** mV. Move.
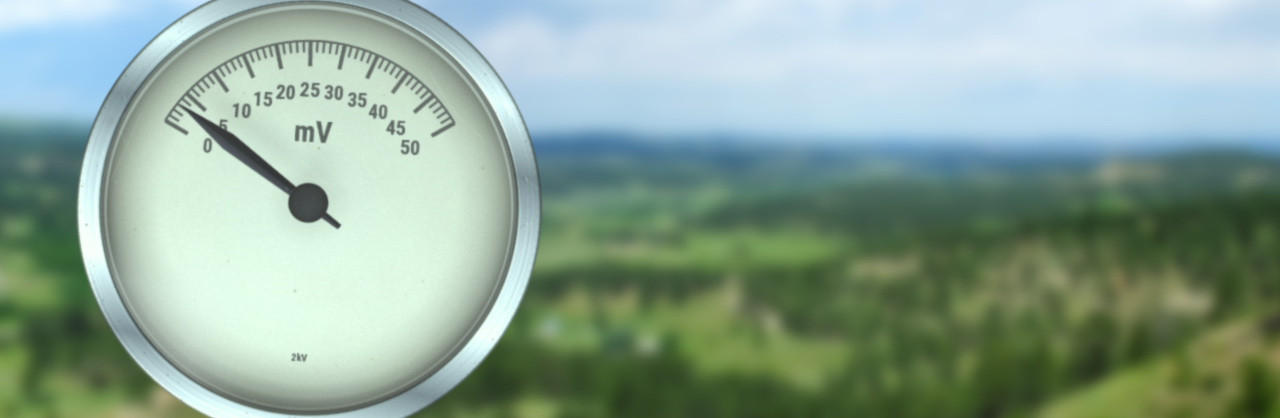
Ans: **3** mV
